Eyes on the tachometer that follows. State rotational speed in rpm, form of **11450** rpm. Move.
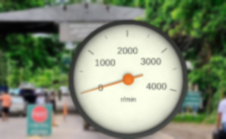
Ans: **0** rpm
